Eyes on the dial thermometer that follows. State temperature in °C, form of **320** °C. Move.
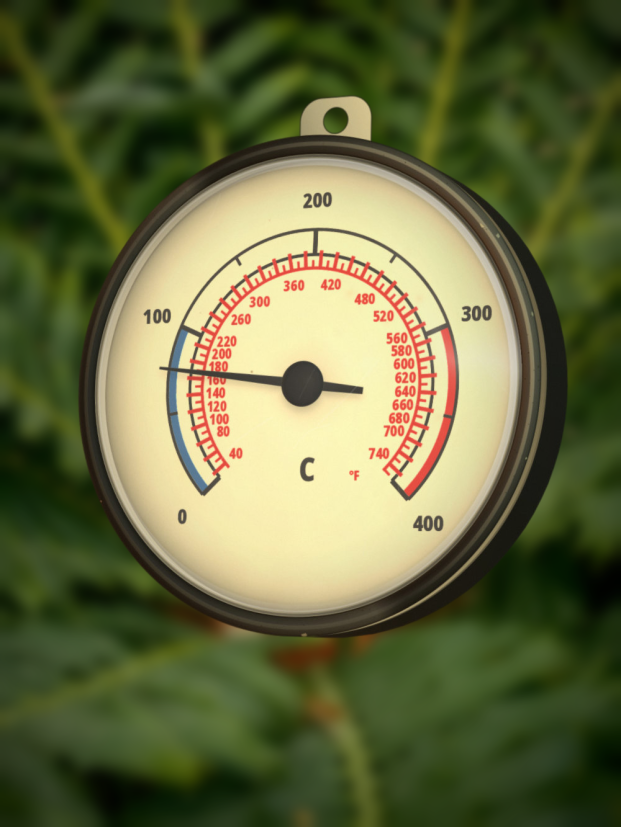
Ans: **75** °C
